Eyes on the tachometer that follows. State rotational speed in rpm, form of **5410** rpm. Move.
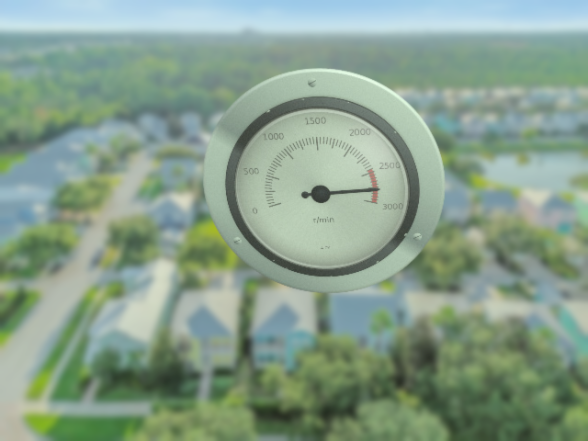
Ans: **2750** rpm
